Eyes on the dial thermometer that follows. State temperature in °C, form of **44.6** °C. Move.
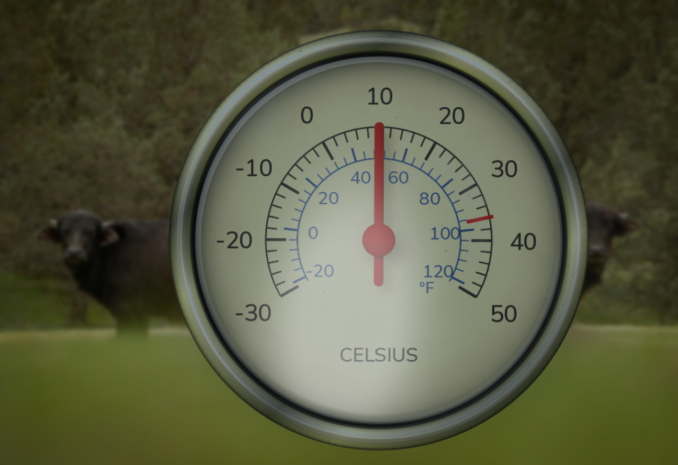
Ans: **10** °C
